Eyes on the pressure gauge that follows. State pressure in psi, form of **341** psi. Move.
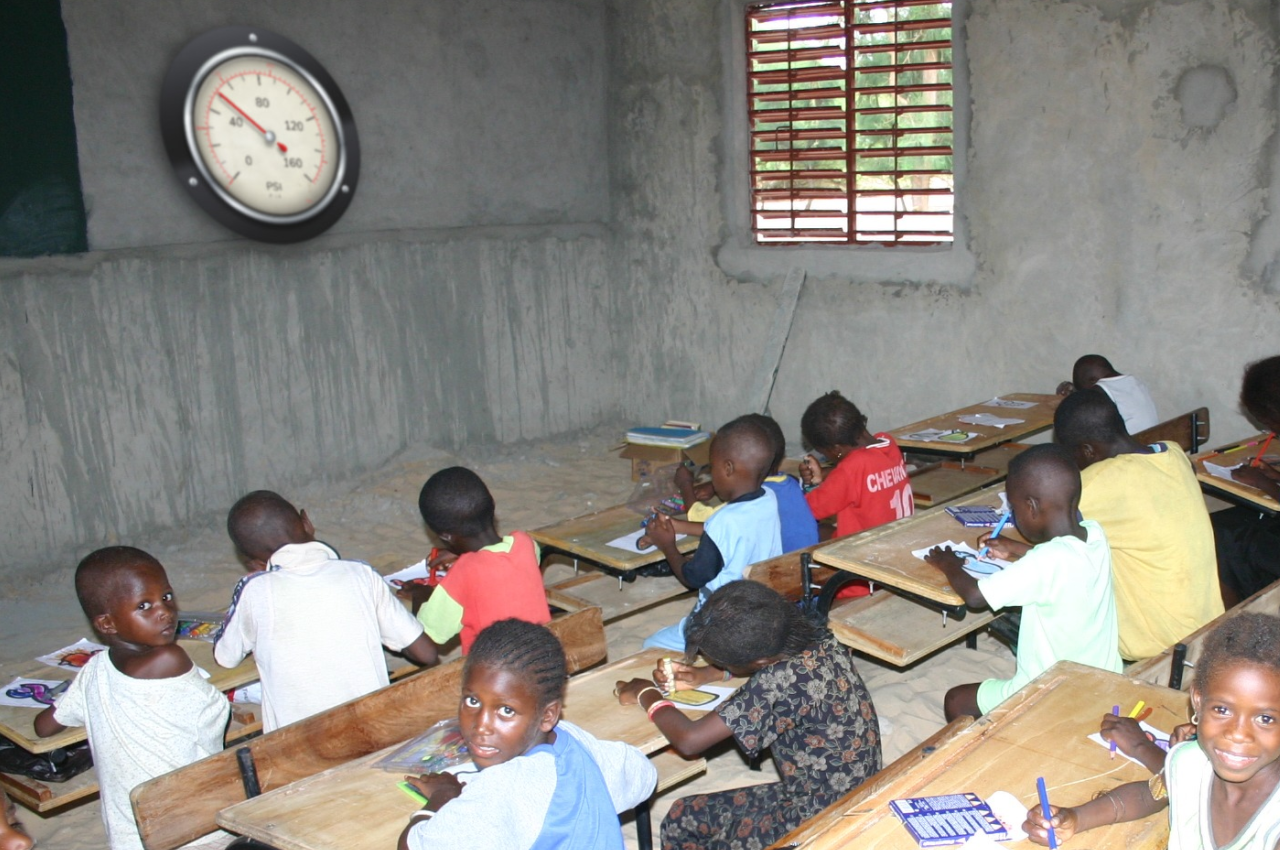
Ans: **50** psi
